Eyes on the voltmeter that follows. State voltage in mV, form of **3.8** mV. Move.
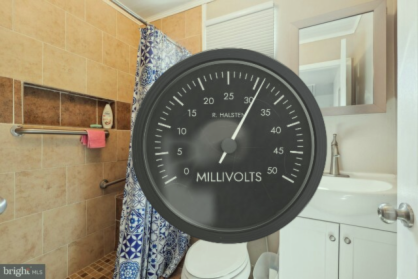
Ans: **31** mV
